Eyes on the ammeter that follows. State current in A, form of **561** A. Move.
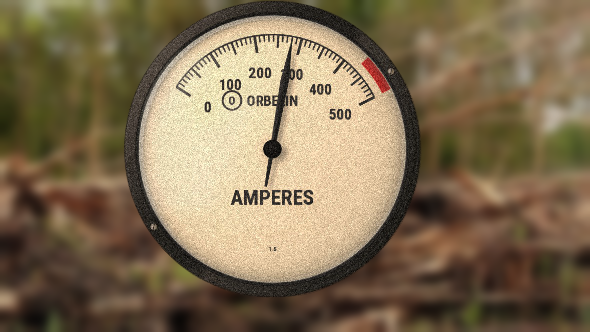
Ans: **280** A
